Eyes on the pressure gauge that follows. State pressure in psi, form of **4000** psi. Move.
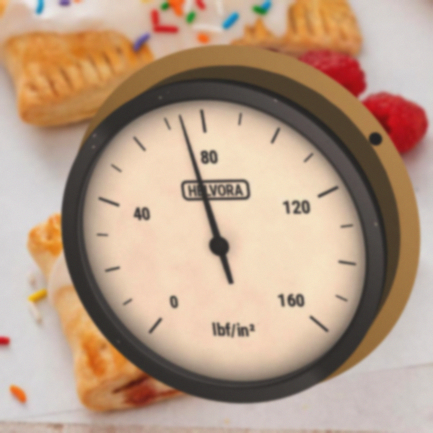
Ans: **75** psi
